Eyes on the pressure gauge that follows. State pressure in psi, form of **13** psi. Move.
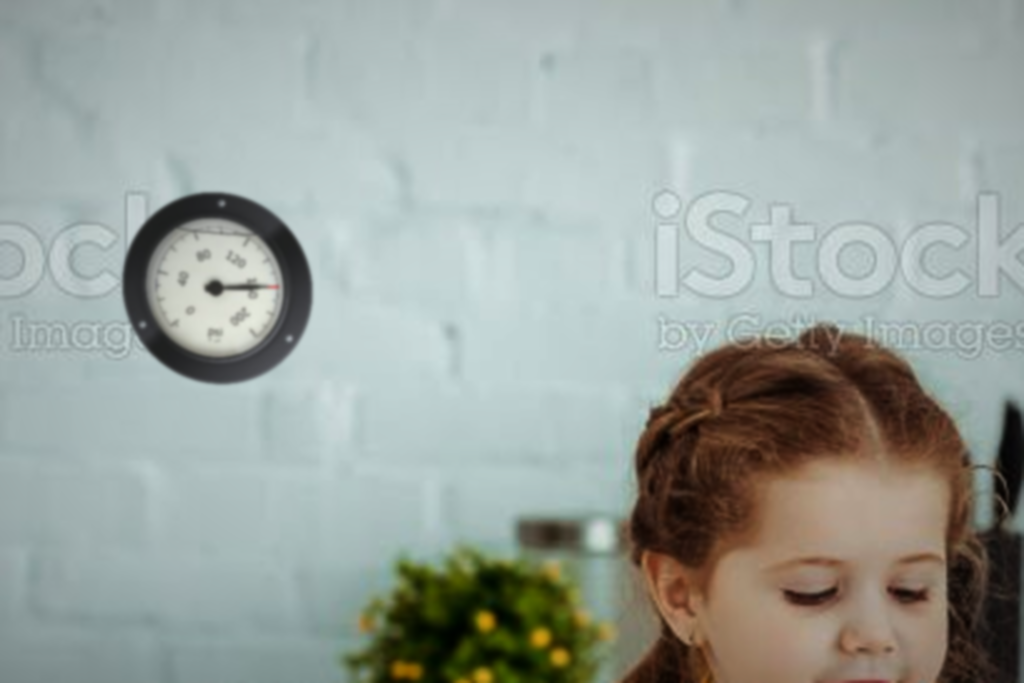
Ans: **160** psi
